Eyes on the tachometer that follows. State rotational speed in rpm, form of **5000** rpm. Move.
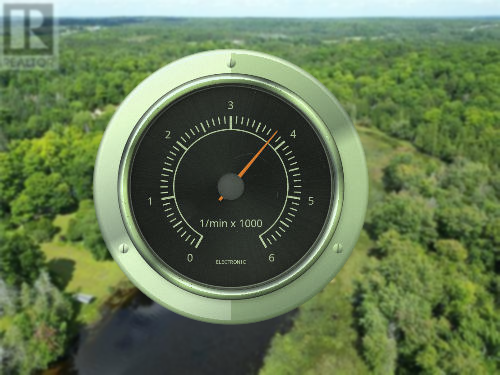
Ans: **3800** rpm
